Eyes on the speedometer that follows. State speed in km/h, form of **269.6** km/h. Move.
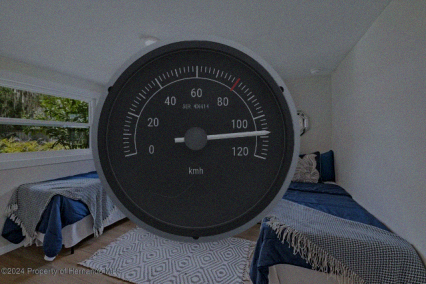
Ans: **108** km/h
